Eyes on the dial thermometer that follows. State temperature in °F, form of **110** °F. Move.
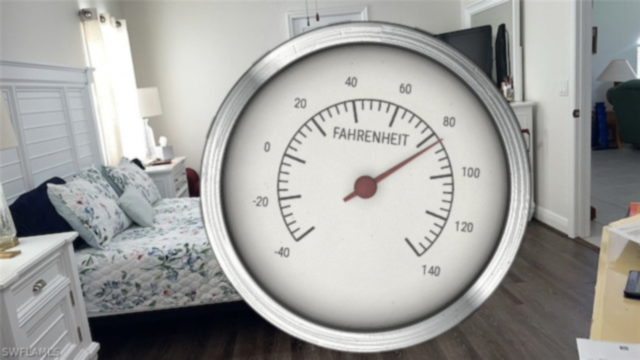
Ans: **84** °F
